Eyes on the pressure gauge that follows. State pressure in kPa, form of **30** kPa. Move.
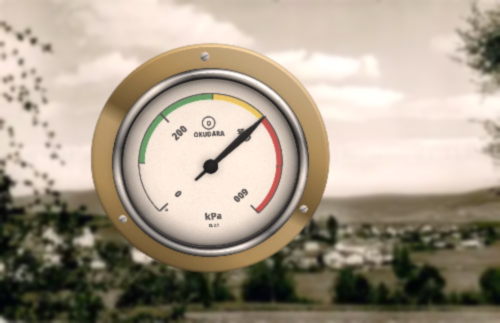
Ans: **400** kPa
